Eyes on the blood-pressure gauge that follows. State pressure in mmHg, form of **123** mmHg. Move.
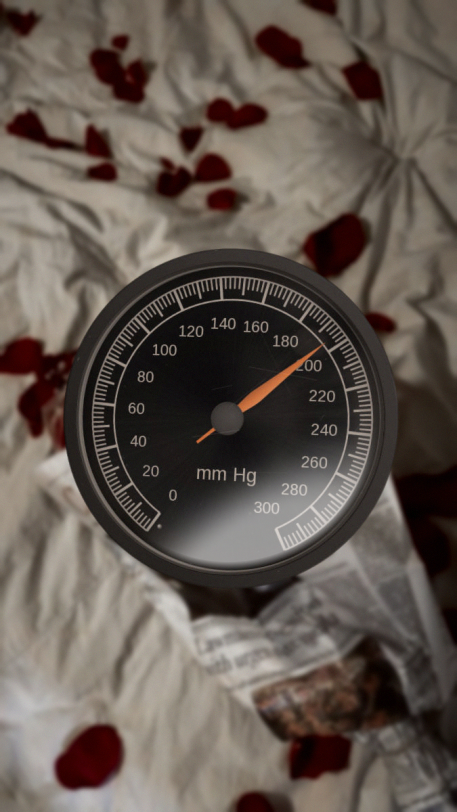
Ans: **196** mmHg
